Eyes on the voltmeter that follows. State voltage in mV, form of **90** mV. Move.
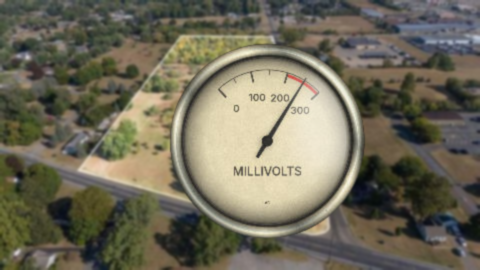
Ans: **250** mV
